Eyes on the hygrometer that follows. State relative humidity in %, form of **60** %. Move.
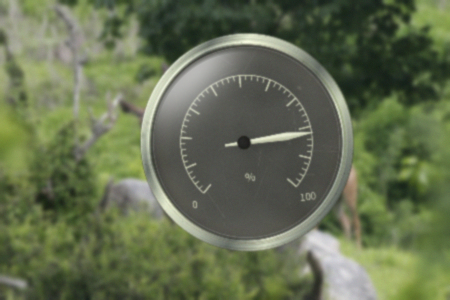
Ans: **82** %
